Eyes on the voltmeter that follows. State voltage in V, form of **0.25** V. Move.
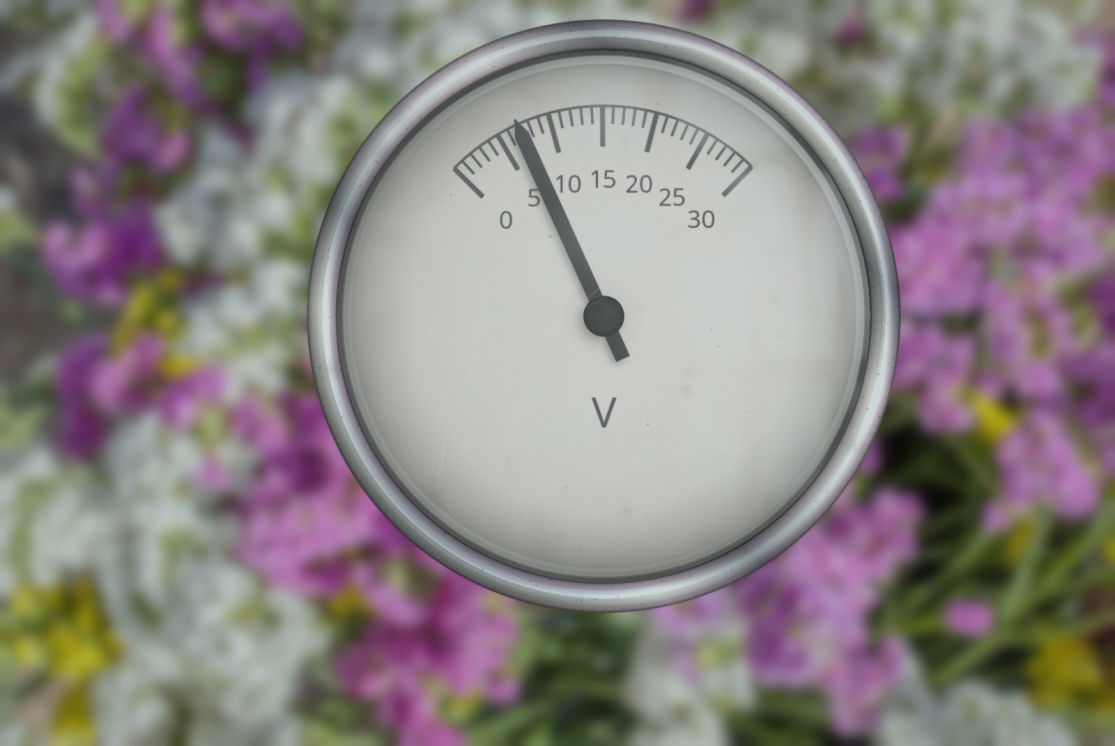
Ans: **7** V
